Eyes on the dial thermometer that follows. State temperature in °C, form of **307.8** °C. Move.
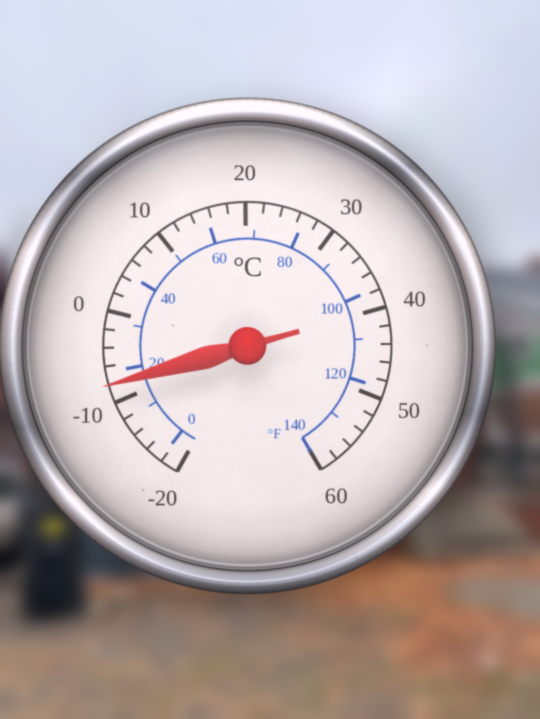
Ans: **-8** °C
